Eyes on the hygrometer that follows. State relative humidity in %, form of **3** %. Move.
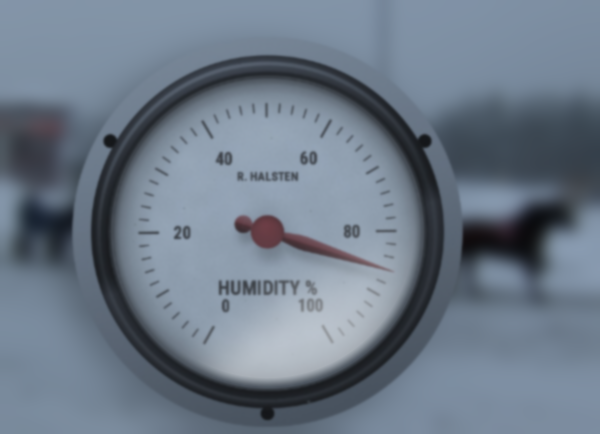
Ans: **86** %
